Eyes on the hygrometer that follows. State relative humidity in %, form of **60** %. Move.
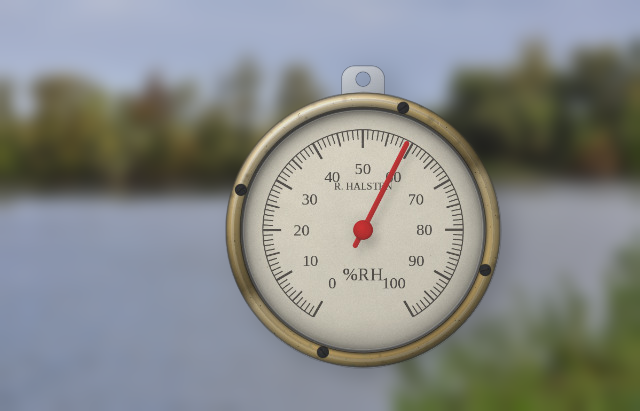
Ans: **59** %
